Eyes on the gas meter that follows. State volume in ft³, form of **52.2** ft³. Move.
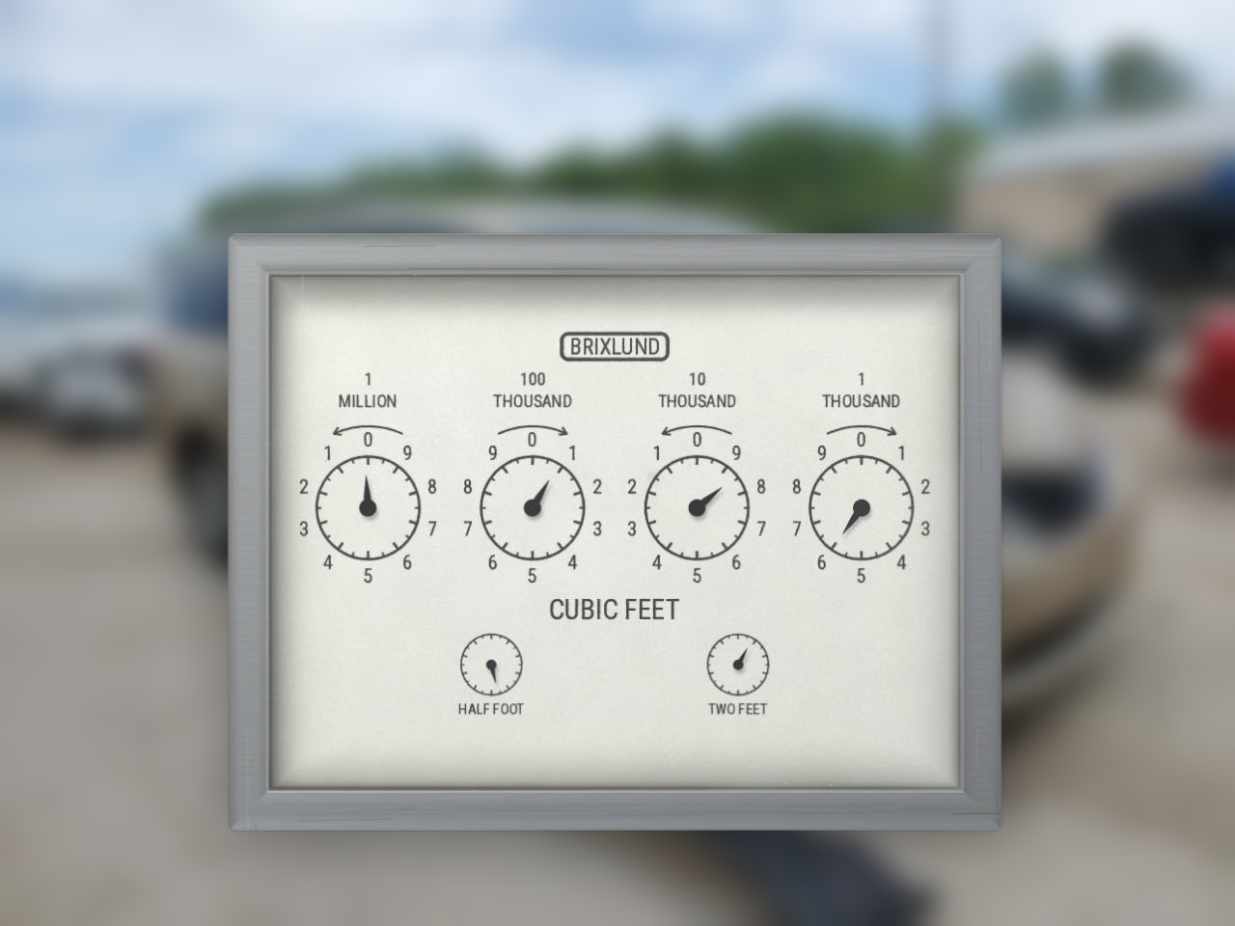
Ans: **8600** ft³
